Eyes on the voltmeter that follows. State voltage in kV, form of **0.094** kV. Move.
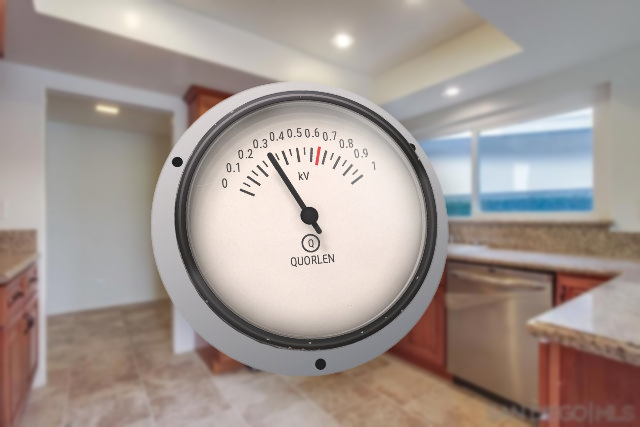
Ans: **0.3** kV
